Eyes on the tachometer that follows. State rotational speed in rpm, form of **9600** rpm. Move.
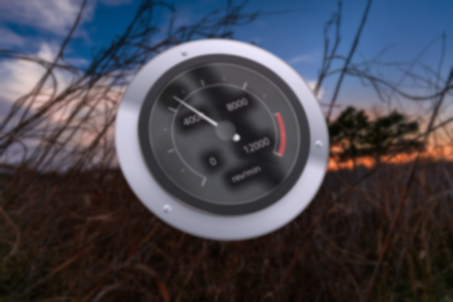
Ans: **4500** rpm
